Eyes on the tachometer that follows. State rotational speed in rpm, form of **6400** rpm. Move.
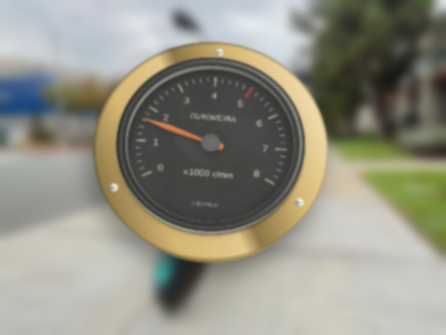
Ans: **1600** rpm
